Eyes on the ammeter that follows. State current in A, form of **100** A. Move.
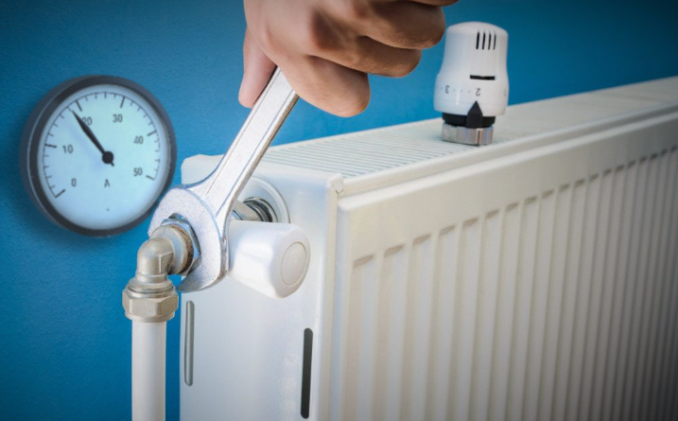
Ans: **18** A
